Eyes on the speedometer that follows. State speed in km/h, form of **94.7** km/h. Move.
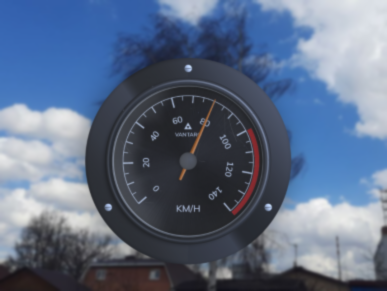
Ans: **80** km/h
